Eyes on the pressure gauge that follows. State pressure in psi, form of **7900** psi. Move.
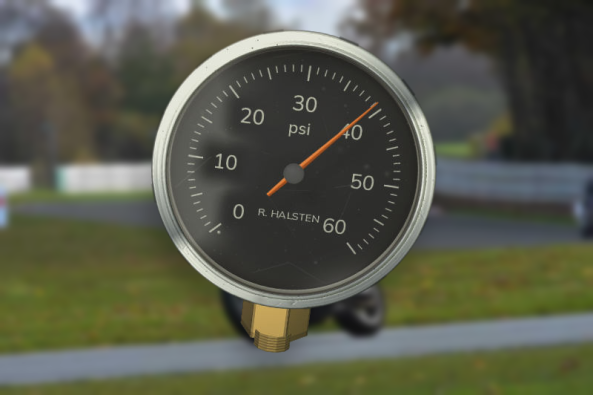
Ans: **39** psi
